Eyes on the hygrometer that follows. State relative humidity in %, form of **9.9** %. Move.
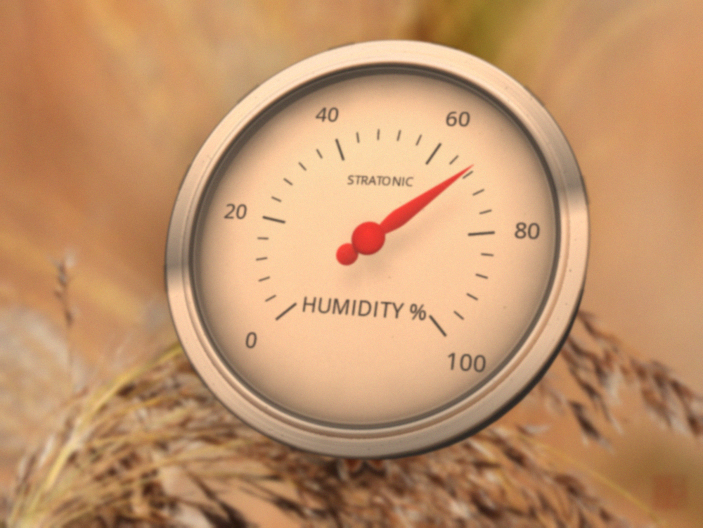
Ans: **68** %
